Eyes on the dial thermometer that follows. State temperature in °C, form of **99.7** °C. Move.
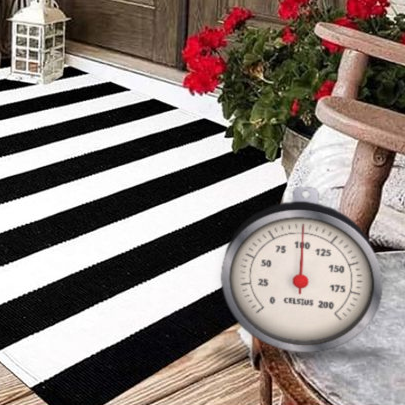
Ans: **100** °C
